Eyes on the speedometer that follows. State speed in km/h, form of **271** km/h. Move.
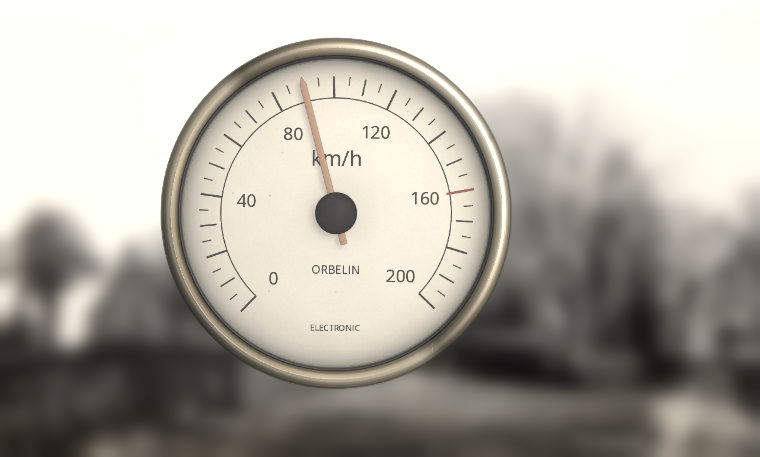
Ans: **90** km/h
